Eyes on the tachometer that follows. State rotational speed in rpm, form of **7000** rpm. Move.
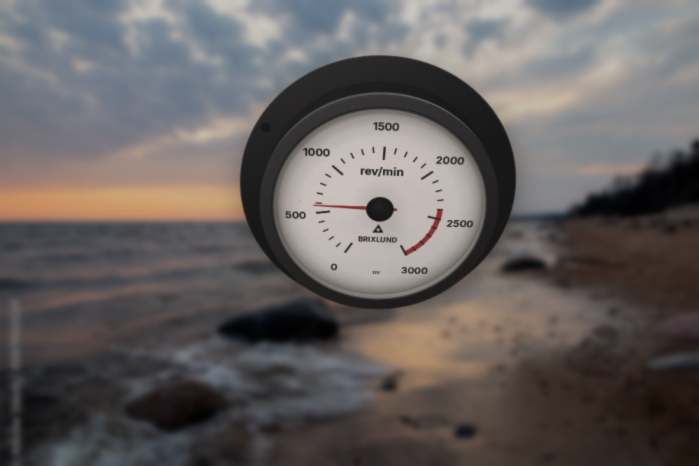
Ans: **600** rpm
